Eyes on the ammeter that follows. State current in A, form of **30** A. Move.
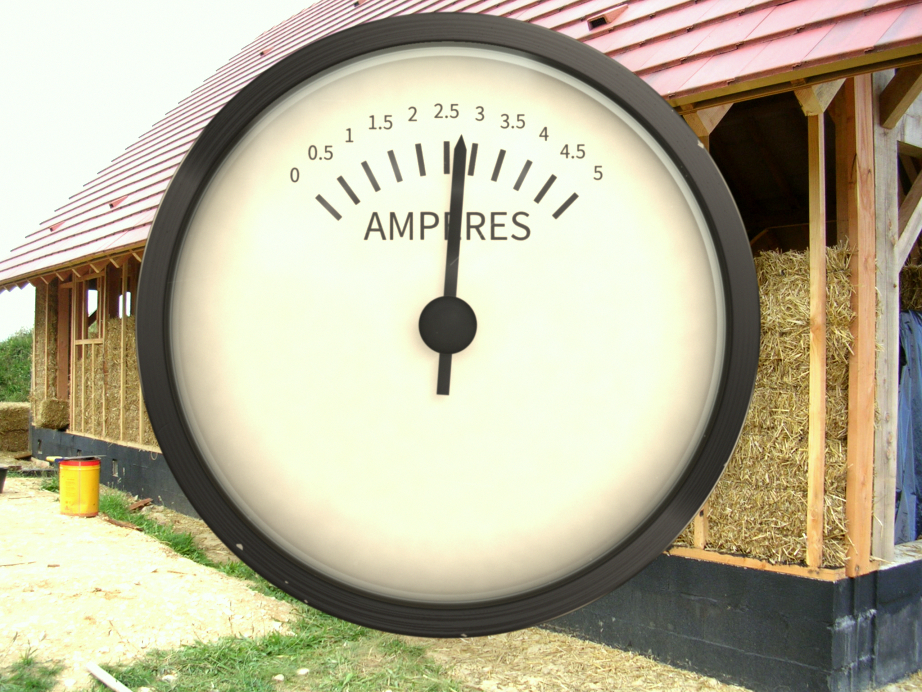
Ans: **2.75** A
